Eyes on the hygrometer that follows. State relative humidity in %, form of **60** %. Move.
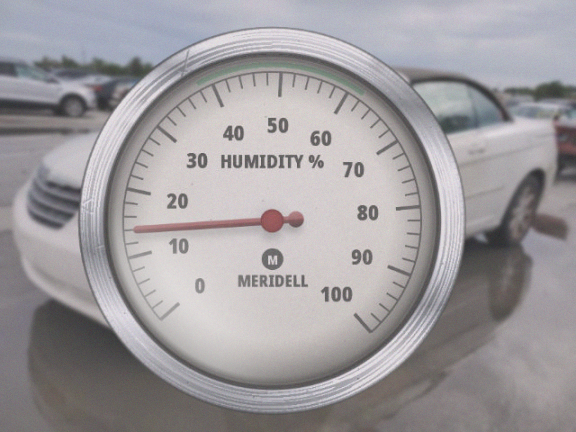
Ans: **14** %
